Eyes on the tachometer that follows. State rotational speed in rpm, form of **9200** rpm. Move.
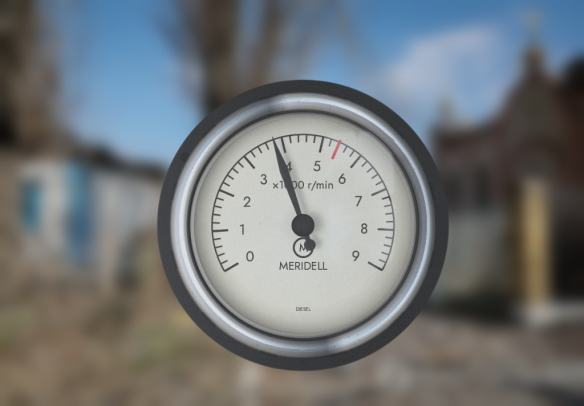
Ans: **3800** rpm
